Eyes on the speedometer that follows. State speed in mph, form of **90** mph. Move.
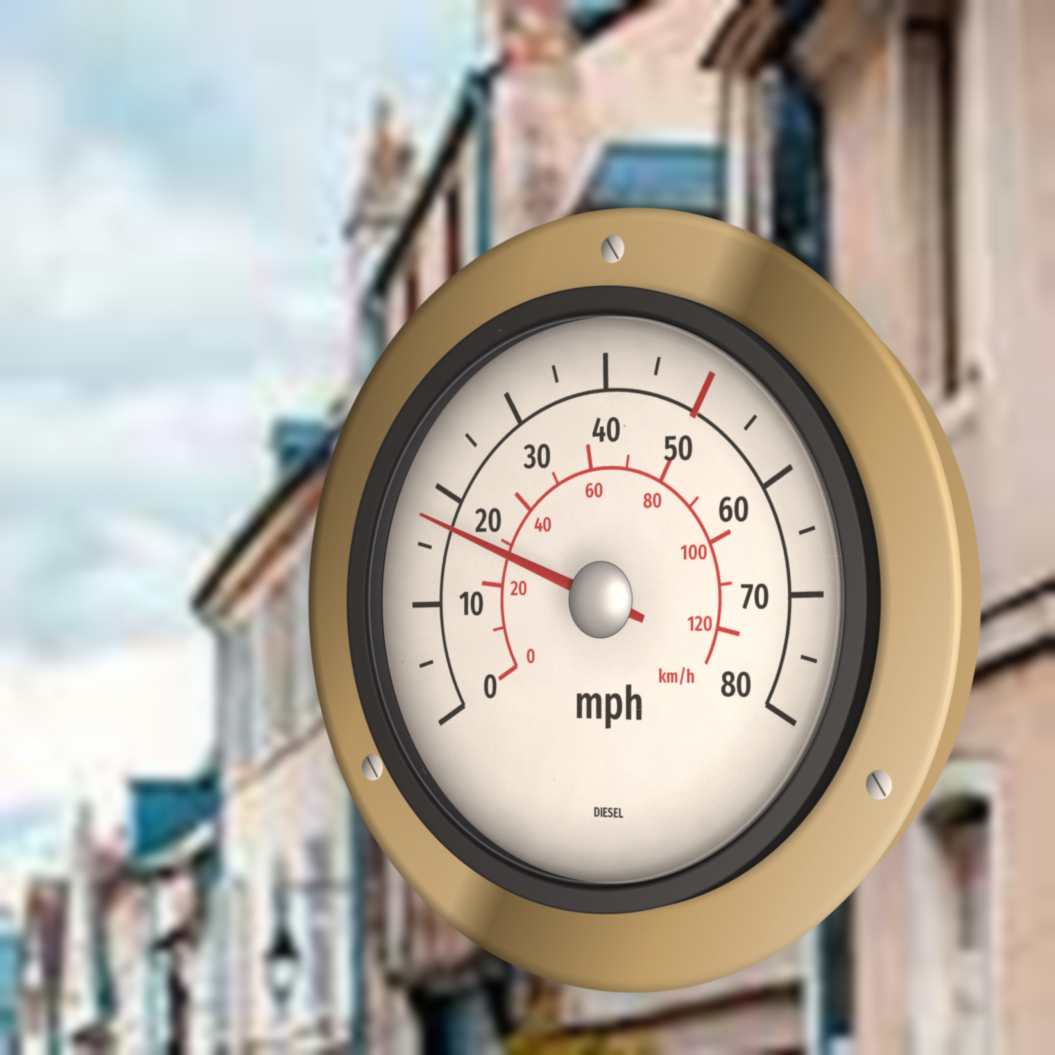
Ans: **17.5** mph
